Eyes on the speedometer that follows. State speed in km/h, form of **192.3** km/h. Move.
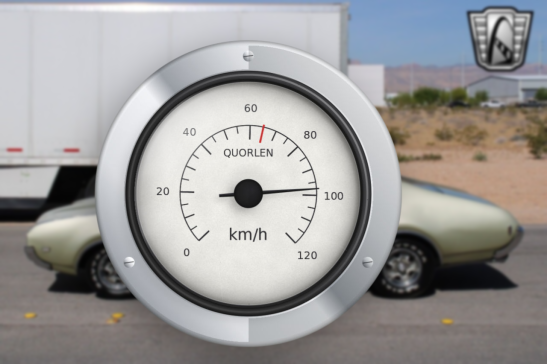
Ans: **97.5** km/h
